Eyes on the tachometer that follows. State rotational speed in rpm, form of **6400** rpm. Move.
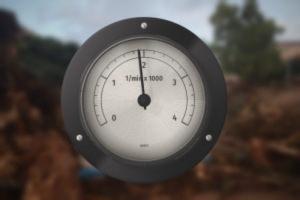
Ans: **1900** rpm
